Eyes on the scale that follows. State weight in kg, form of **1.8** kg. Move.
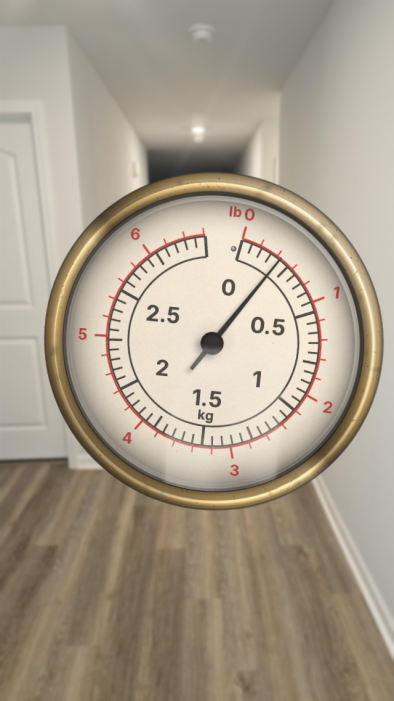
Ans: **0.2** kg
